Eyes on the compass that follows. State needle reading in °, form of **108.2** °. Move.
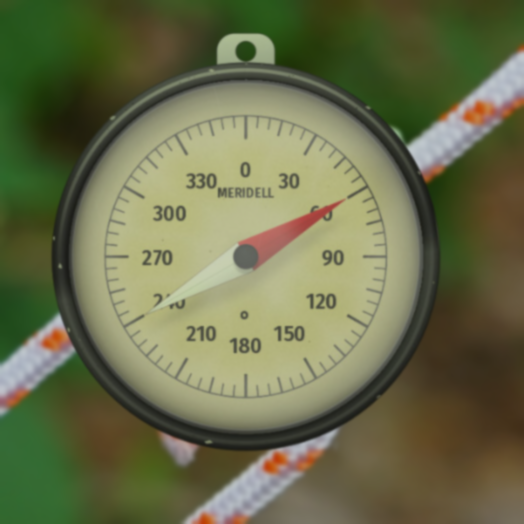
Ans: **60** °
